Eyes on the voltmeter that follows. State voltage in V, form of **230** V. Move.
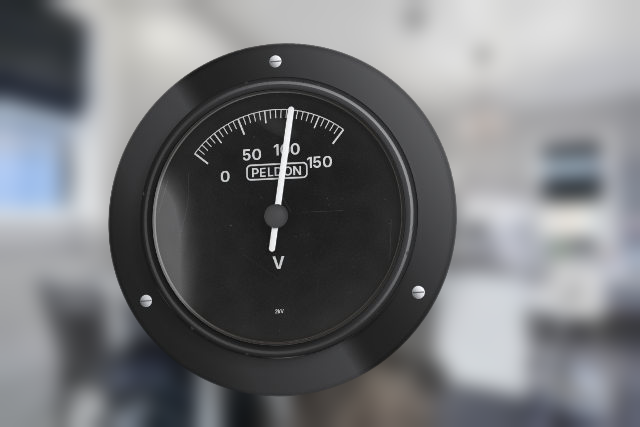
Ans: **100** V
